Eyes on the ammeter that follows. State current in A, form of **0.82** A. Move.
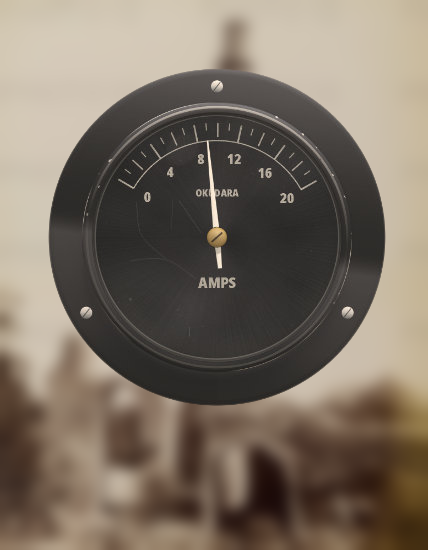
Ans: **9** A
